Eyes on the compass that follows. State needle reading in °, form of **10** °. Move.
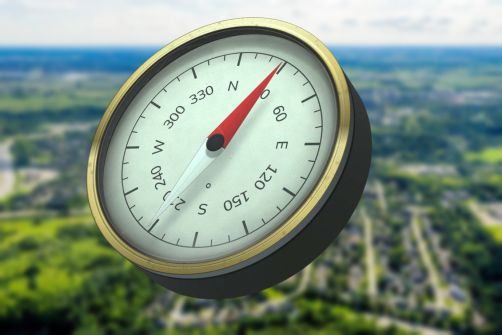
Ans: **30** °
